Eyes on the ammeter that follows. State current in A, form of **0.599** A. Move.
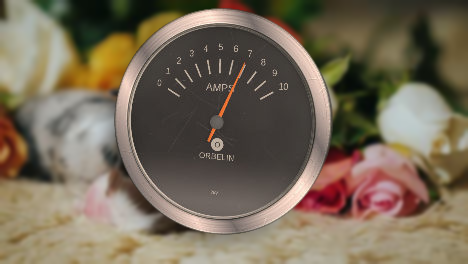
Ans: **7** A
